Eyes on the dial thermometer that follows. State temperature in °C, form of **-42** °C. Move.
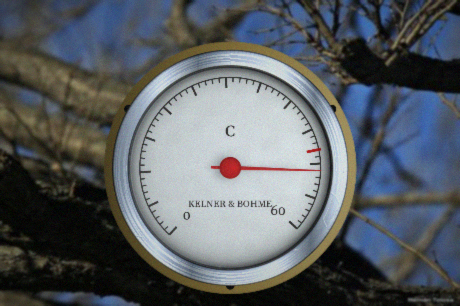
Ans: **51** °C
